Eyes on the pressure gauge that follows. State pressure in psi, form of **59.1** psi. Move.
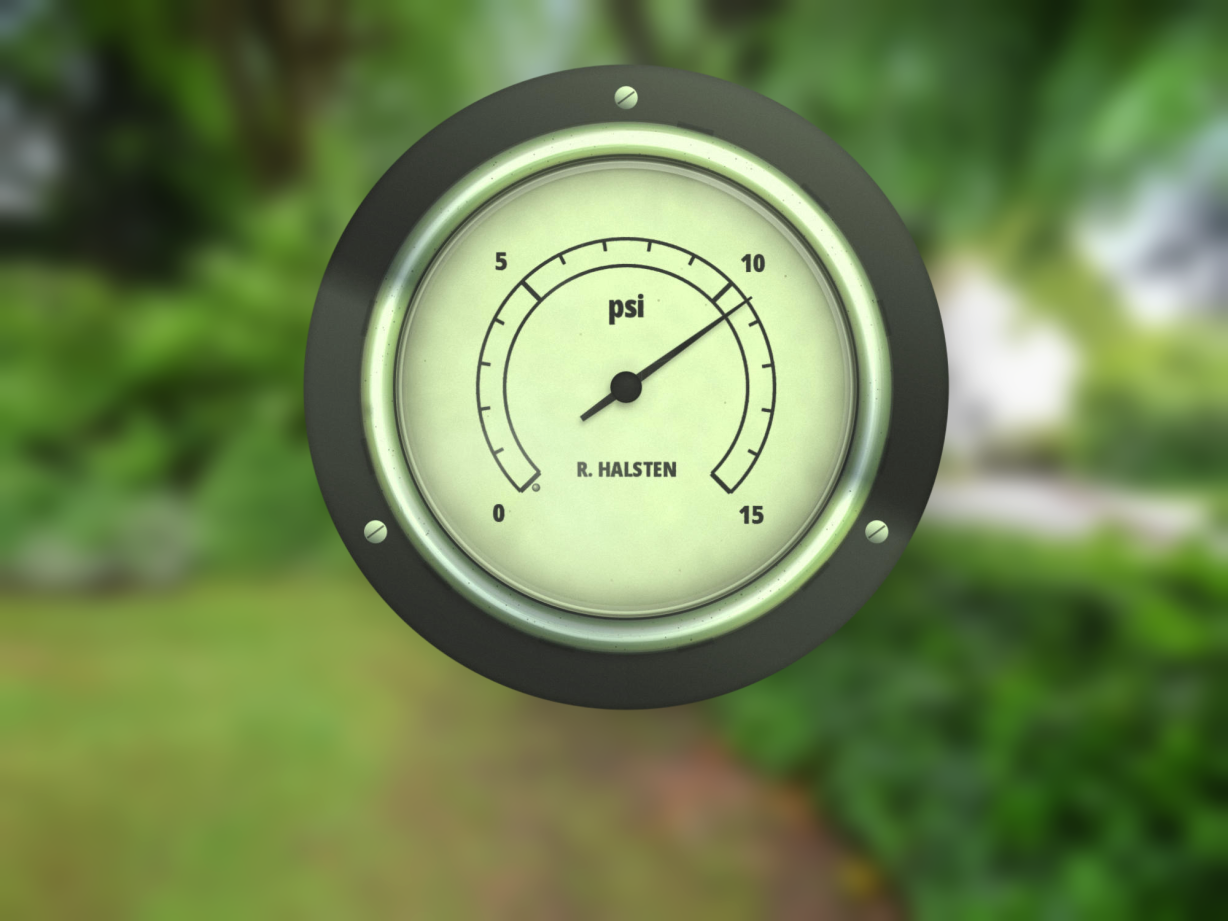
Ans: **10.5** psi
